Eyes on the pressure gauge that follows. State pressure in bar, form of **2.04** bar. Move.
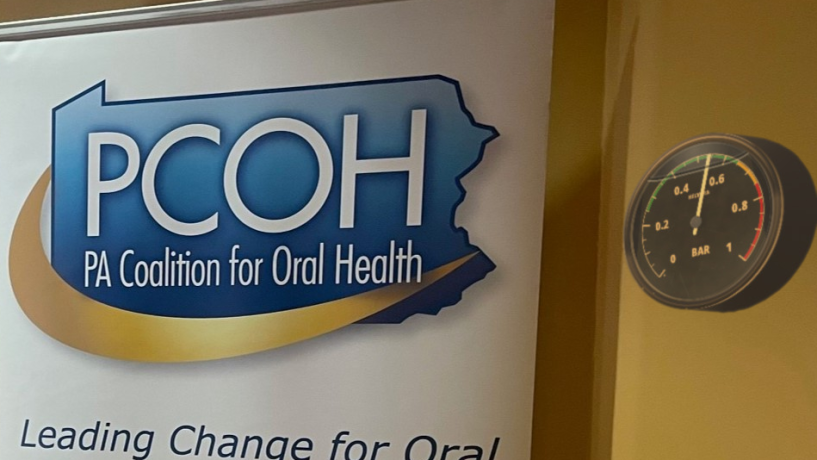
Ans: **0.55** bar
